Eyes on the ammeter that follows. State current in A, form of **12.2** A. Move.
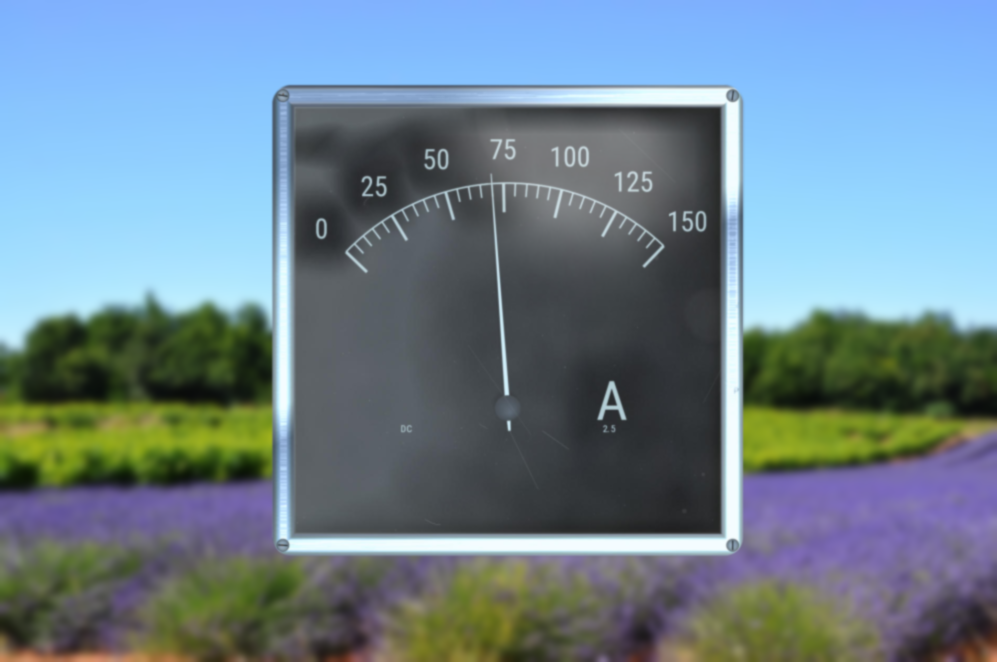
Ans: **70** A
